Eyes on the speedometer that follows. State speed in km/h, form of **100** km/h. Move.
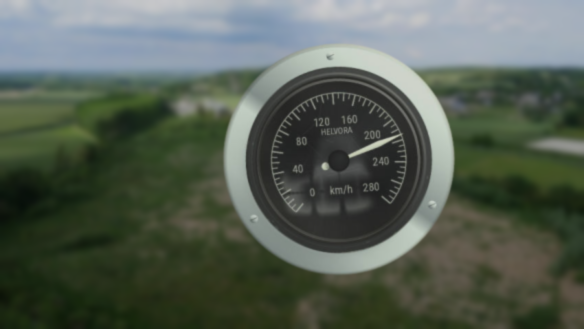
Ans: **215** km/h
